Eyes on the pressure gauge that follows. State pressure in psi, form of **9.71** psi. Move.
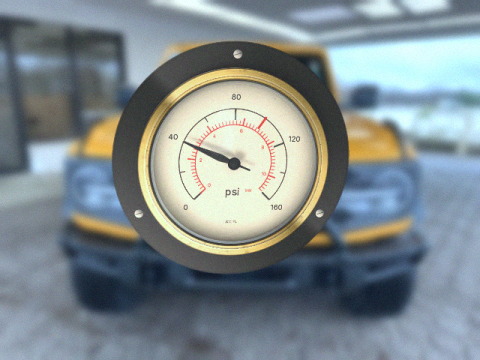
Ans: **40** psi
